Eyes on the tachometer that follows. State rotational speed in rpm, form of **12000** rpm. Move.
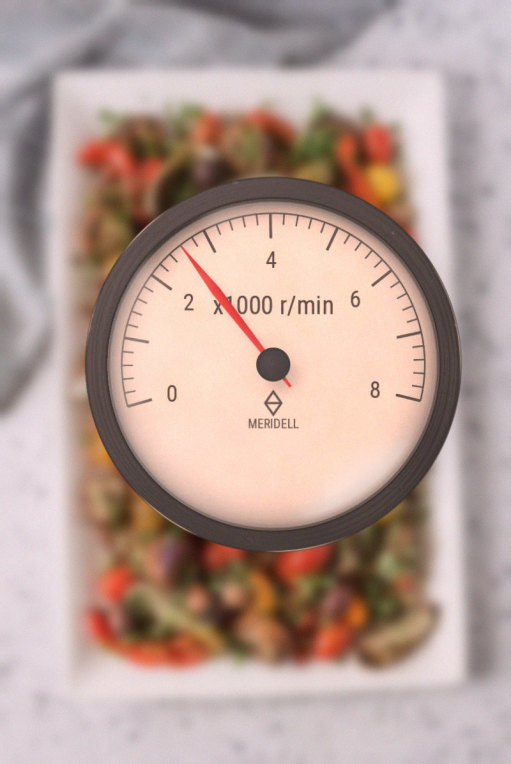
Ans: **2600** rpm
